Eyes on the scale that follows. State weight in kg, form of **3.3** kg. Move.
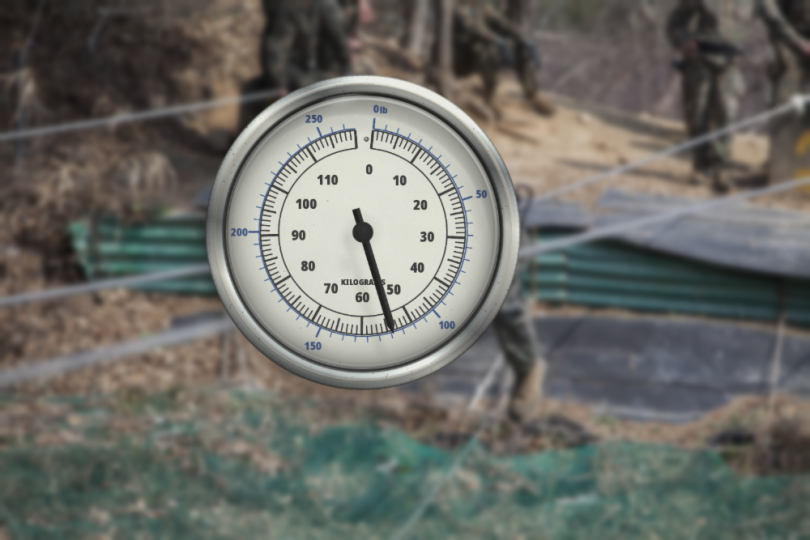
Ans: **54** kg
